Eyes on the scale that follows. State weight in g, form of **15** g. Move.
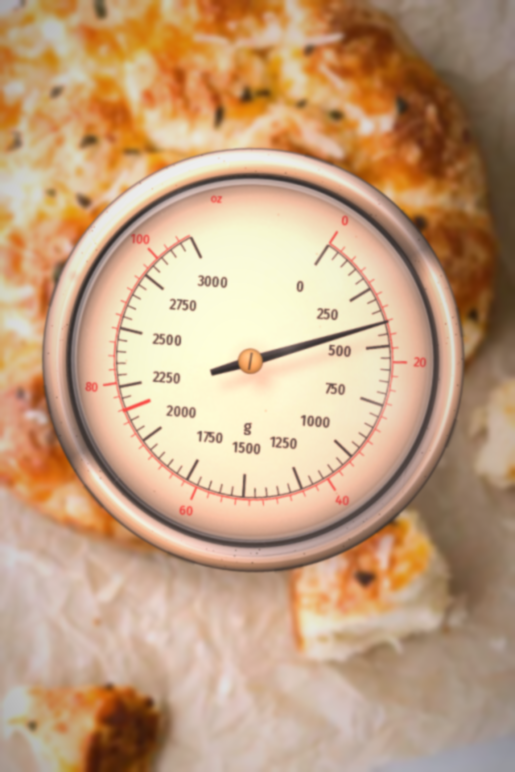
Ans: **400** g
